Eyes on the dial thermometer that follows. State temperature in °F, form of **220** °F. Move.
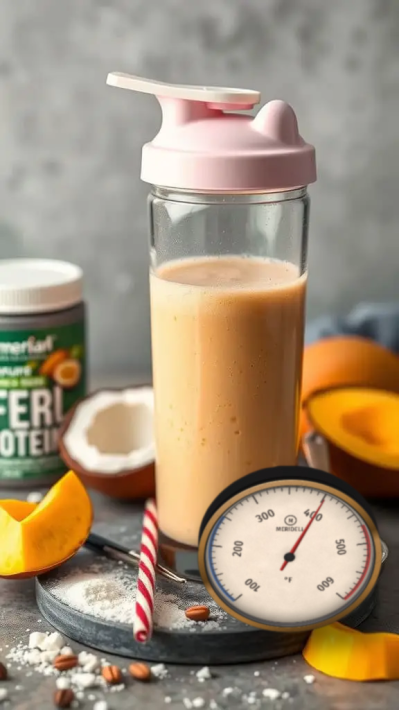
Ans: **400** °F
